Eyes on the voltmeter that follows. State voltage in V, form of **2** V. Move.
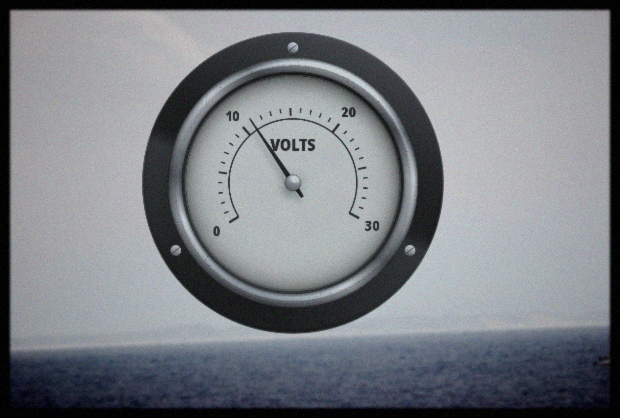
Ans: **11** V
